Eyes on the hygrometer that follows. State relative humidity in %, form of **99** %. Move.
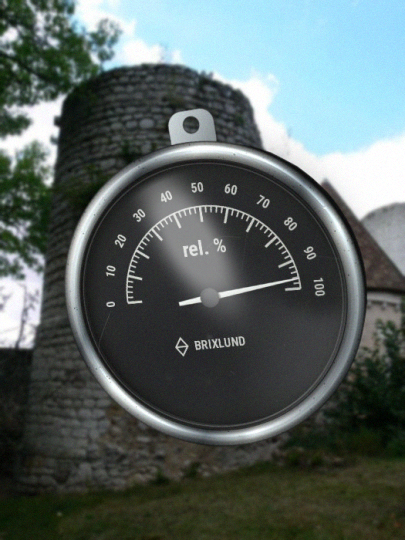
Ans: **96** %
